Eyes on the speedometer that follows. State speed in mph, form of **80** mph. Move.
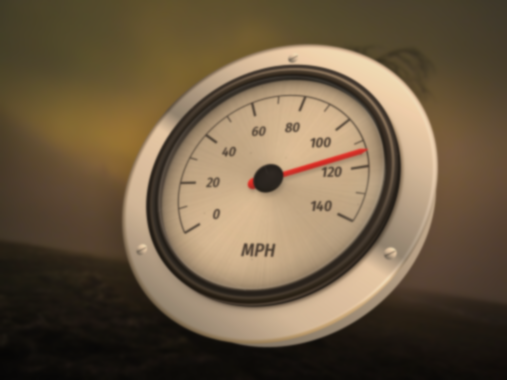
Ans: **115** mph
